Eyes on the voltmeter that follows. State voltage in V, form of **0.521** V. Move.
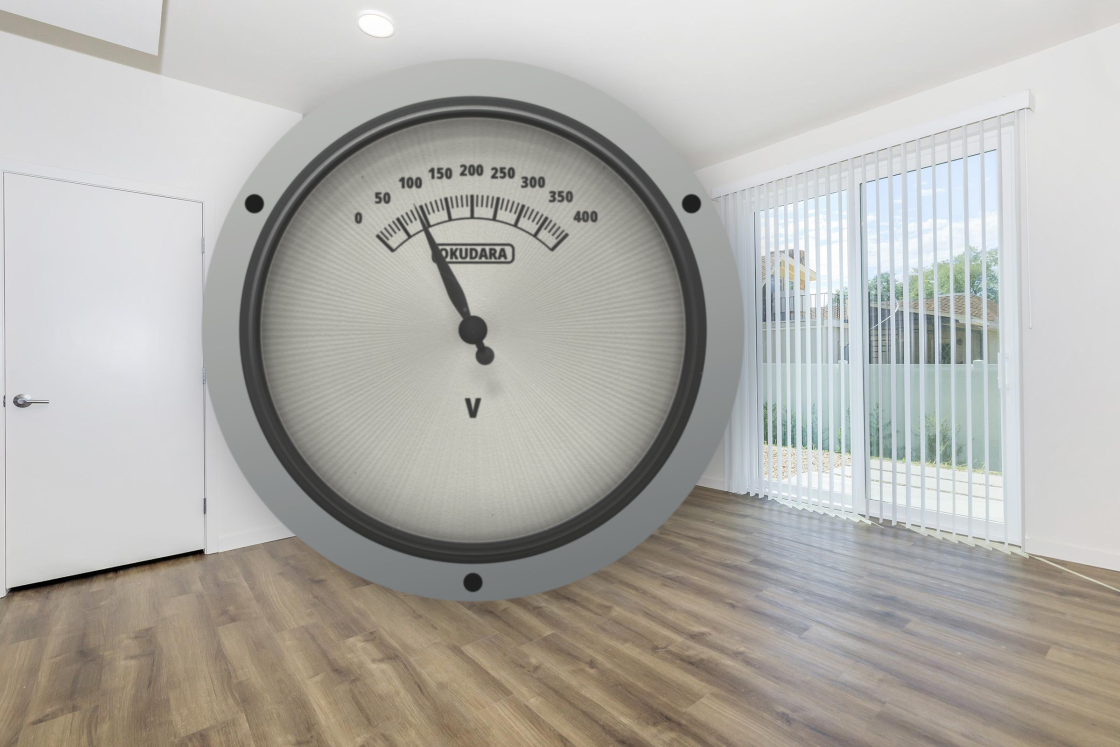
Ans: **90** V
